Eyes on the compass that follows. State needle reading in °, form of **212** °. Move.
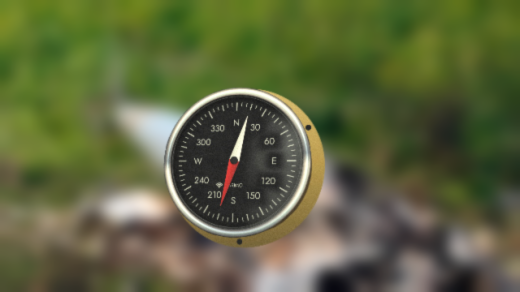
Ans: **195** °
